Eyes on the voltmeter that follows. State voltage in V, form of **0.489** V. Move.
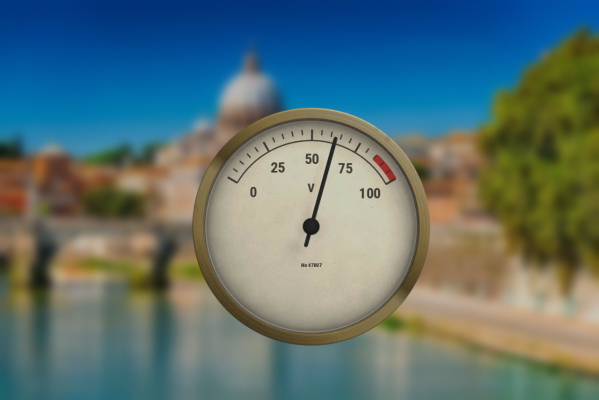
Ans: **62.5** V
